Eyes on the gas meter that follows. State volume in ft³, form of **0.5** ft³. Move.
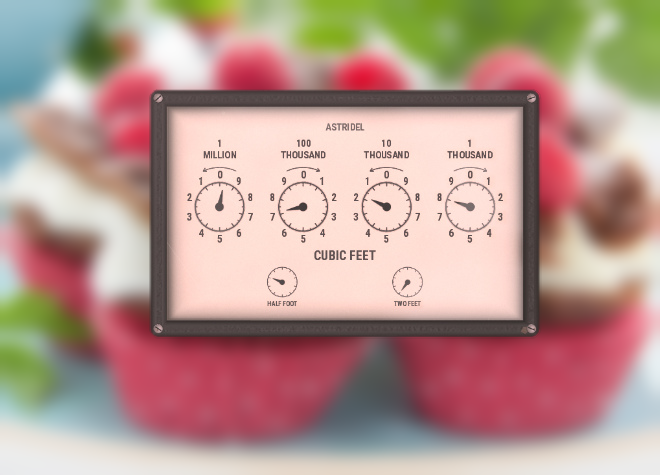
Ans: **971800** ft³
